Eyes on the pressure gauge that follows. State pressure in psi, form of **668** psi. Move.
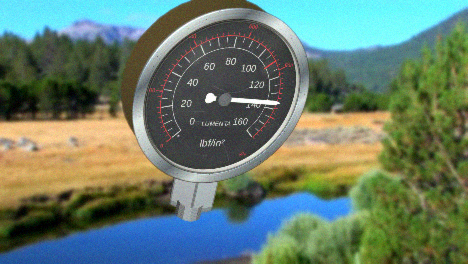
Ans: **135** psi
